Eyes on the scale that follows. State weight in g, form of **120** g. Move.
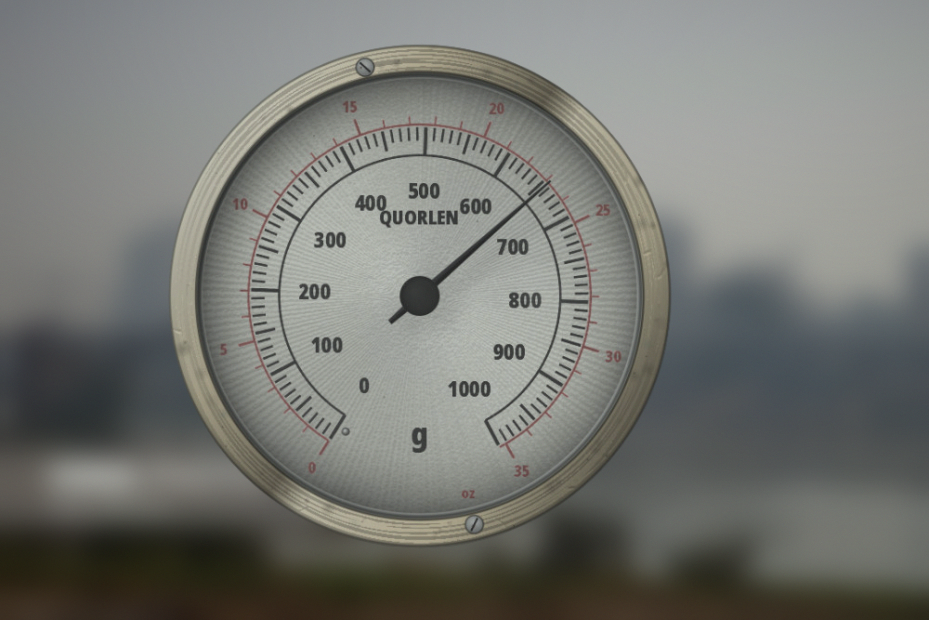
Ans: **655** g
